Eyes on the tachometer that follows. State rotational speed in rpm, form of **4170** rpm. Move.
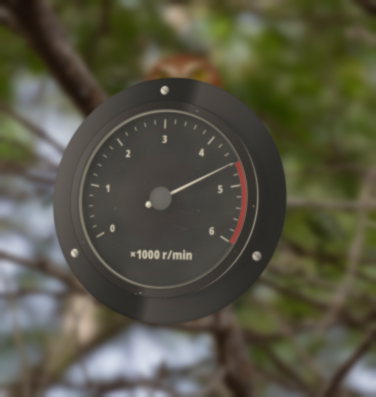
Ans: **4600** rpm
